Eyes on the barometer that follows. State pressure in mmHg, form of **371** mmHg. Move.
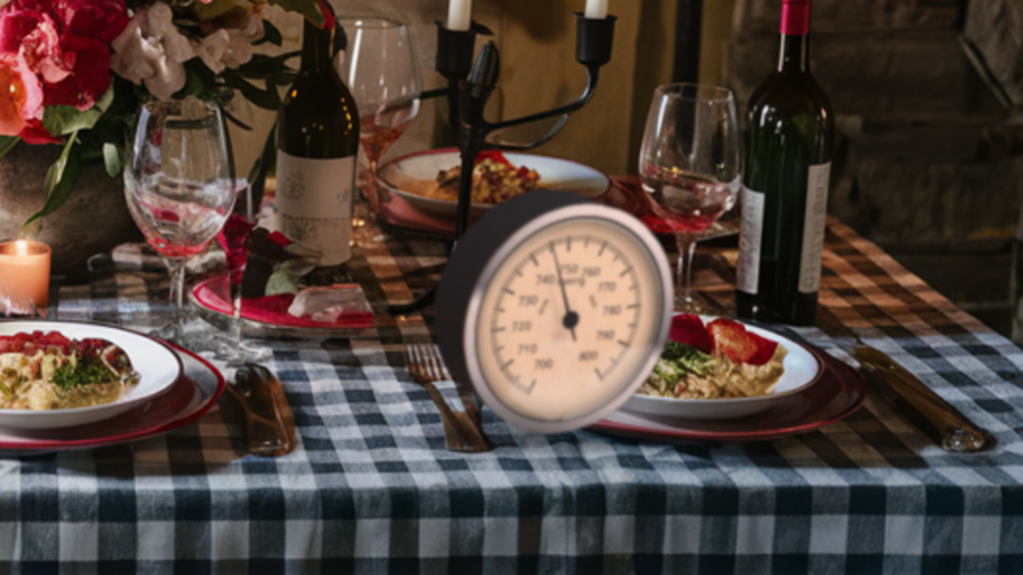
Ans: **745** mmHg
